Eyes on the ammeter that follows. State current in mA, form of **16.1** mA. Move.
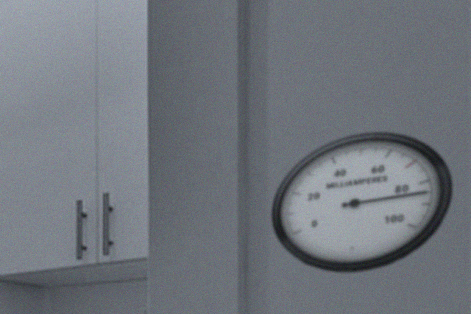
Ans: **85** mA
